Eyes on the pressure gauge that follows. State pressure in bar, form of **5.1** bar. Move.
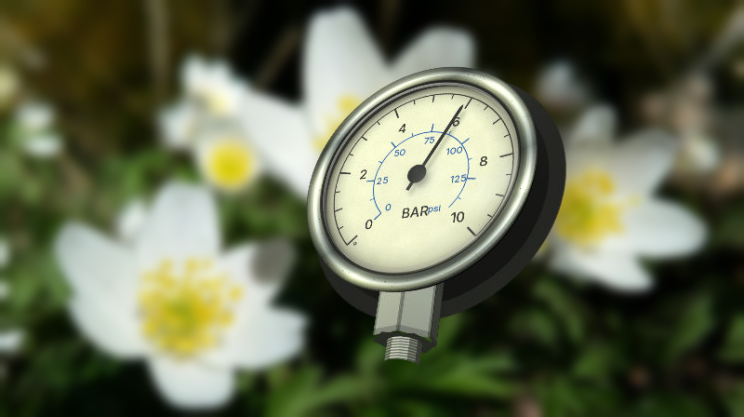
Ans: **6** bar
